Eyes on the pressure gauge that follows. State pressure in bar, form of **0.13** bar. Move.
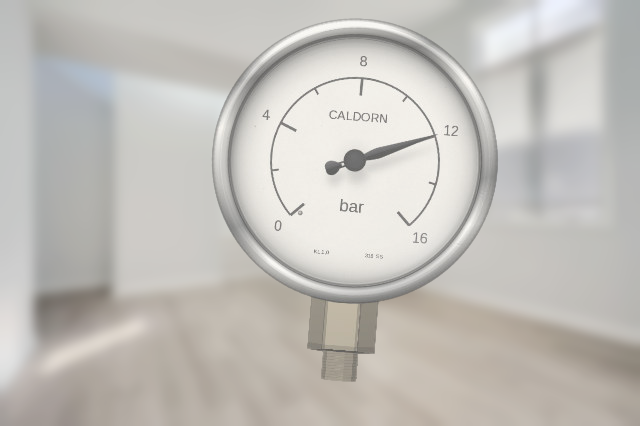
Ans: **12** bar
